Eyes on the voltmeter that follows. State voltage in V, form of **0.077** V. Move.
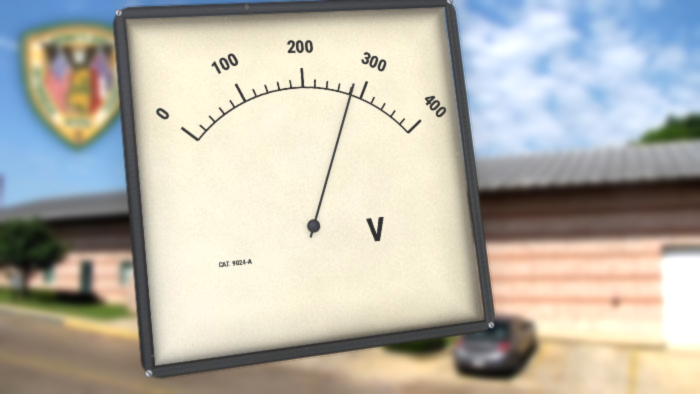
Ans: **280** V
